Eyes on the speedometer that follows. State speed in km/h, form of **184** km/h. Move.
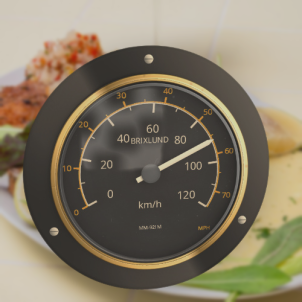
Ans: **90** km/h
